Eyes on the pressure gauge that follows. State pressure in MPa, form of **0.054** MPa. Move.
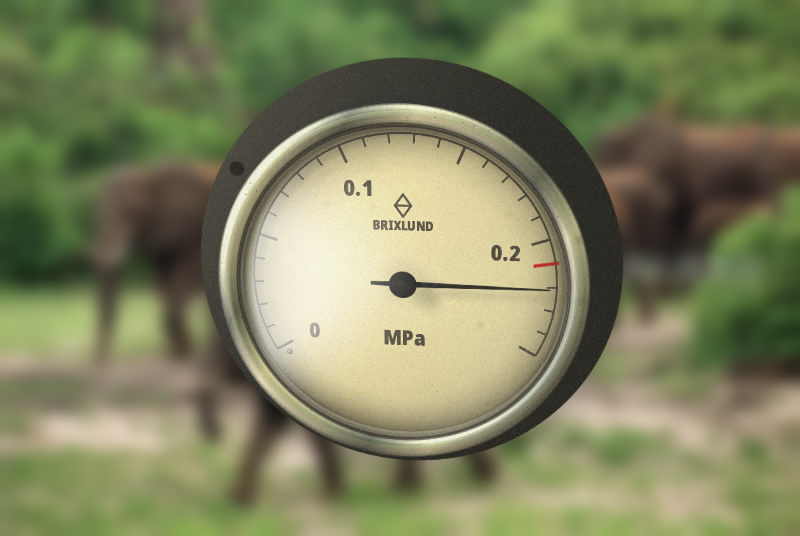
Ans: **0.22** MPa
